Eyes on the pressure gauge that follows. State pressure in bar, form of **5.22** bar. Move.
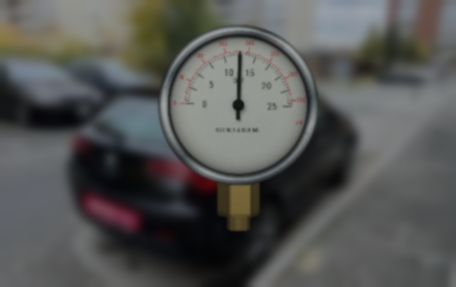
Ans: **12.5** bar
